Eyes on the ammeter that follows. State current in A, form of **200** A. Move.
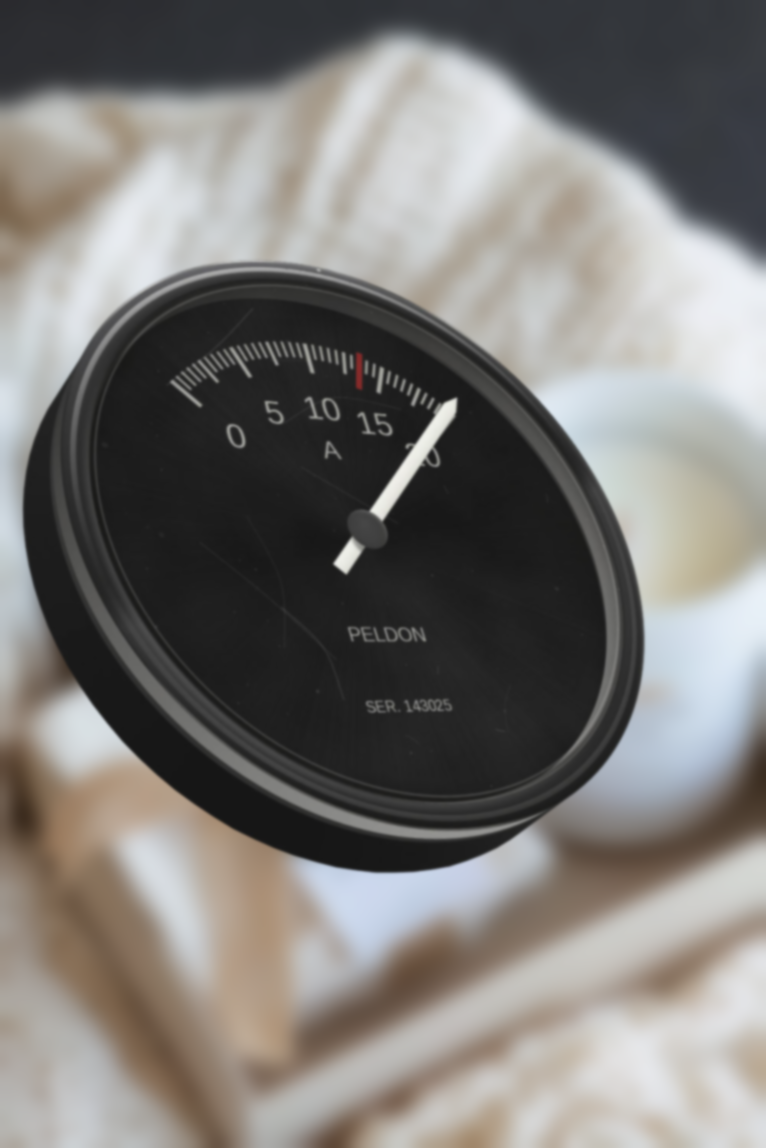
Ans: **19.5** A
